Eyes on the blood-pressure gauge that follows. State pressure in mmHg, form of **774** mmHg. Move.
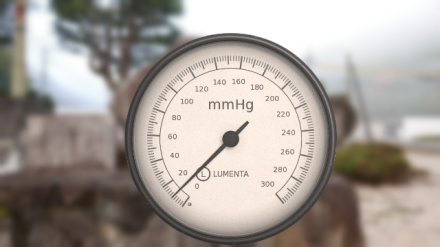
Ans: **10** mmHg
